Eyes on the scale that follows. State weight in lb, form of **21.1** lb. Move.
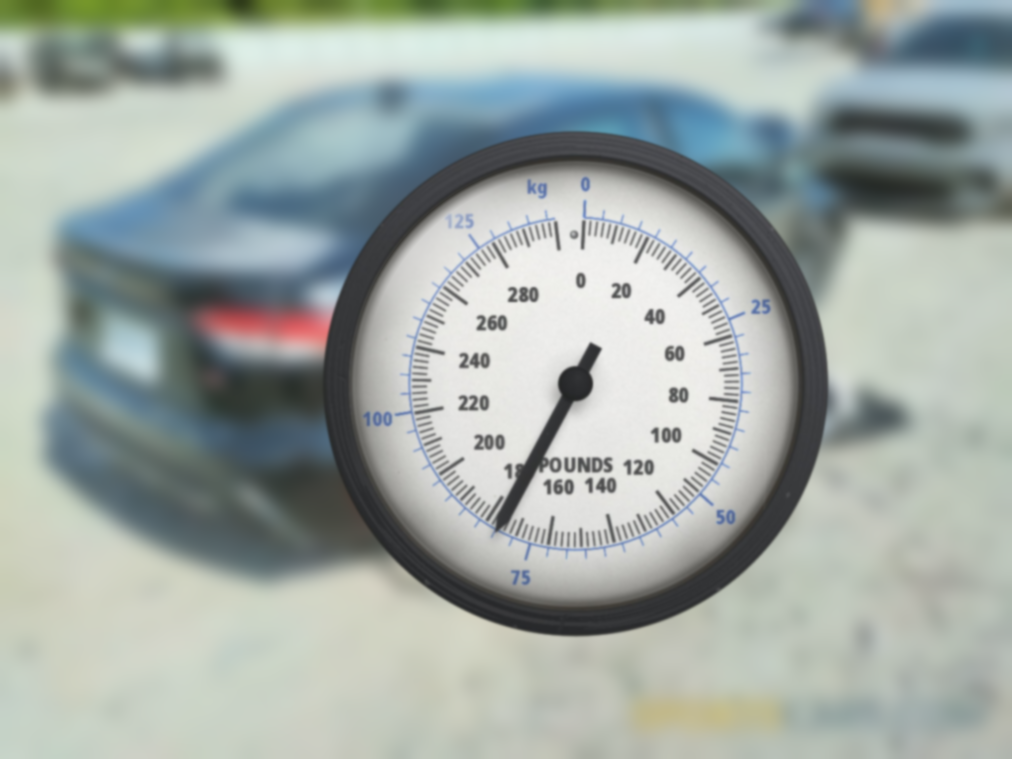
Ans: **176** lb
